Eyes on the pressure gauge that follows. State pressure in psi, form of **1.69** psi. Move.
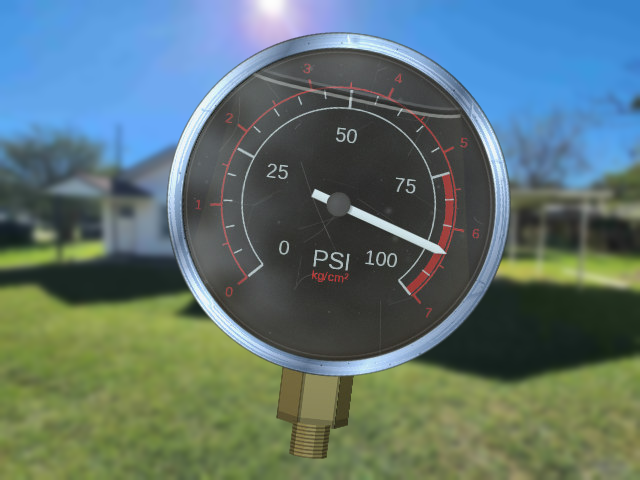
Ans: **90** psi
